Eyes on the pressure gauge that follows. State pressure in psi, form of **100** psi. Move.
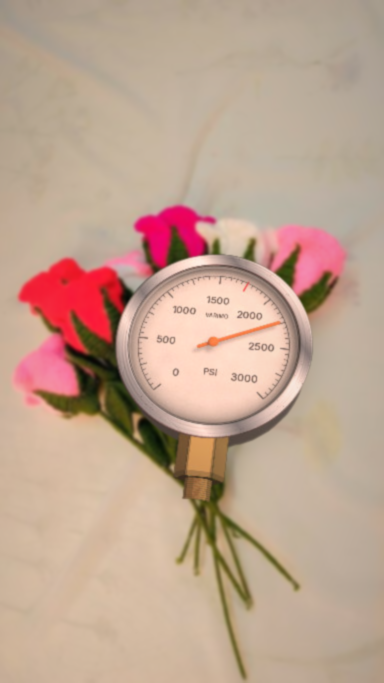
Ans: **2250** psi
